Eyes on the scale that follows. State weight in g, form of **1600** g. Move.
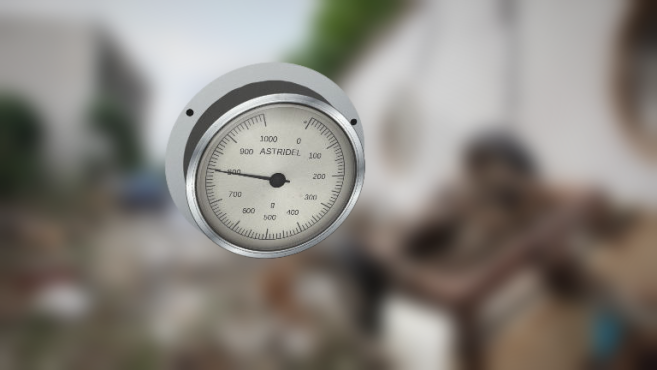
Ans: **800** g
